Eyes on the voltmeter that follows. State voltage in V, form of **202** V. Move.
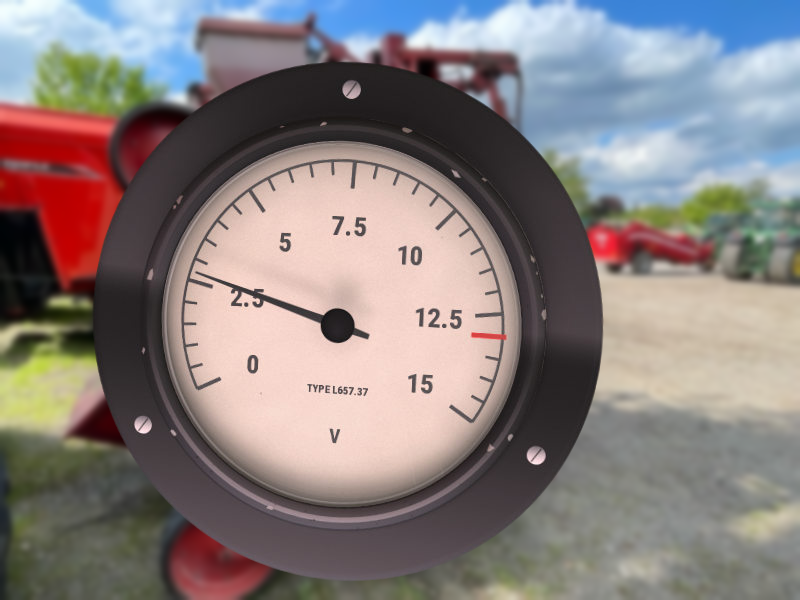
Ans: **2.75** V
